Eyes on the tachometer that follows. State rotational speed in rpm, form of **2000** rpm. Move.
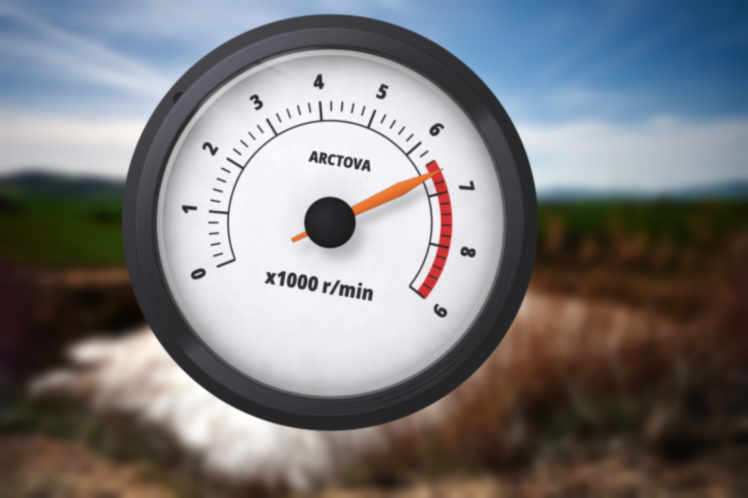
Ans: **6600** rpm
